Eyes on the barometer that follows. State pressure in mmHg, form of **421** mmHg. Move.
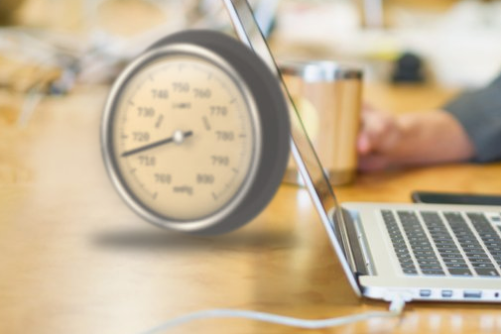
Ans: **715** mmHg
